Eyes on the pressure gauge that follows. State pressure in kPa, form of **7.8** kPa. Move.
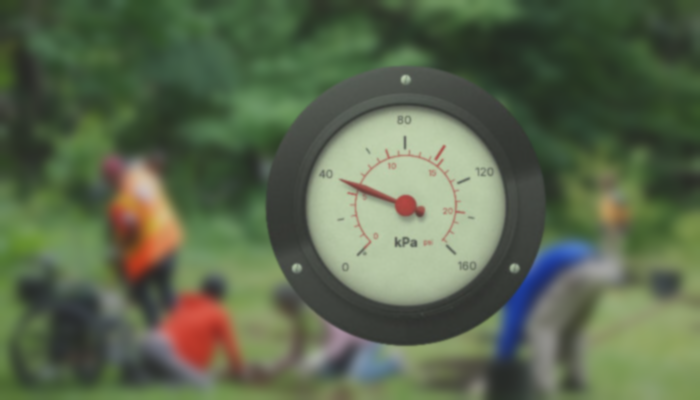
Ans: **40** kPa
